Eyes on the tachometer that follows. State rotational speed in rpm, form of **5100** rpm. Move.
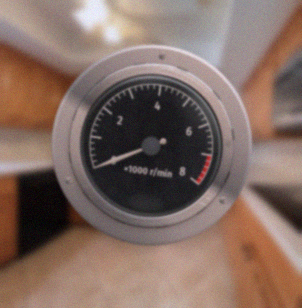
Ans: **0** rpm
